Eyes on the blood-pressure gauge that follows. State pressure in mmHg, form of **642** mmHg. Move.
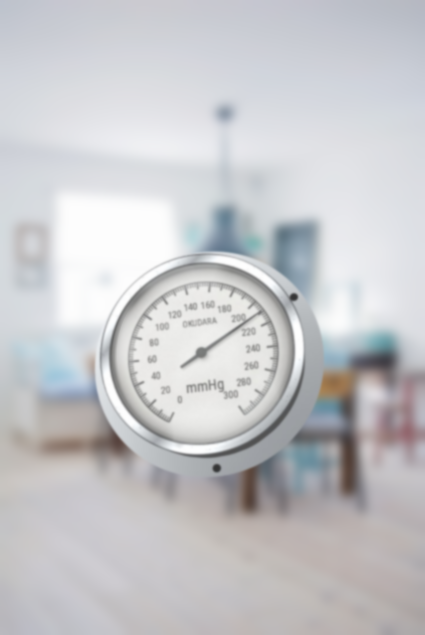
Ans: **210** mmHg
